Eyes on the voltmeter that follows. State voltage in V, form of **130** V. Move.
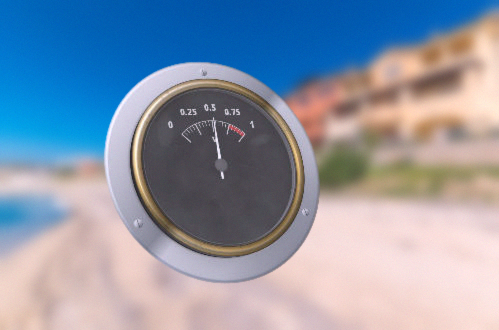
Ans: **0.5** V
